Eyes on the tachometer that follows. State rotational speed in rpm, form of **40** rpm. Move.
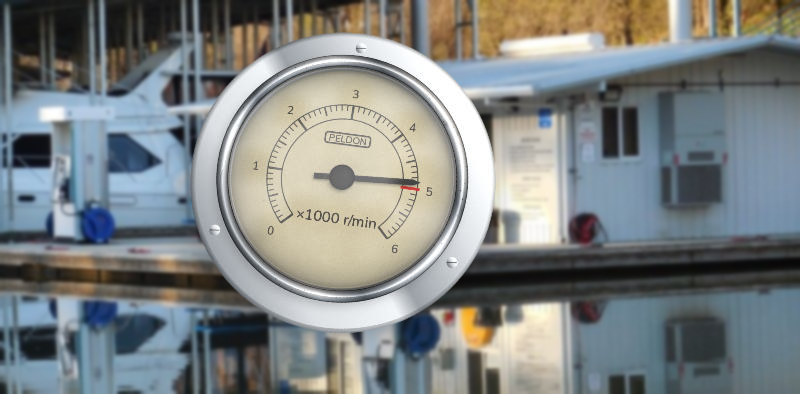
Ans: **4900** rpm
